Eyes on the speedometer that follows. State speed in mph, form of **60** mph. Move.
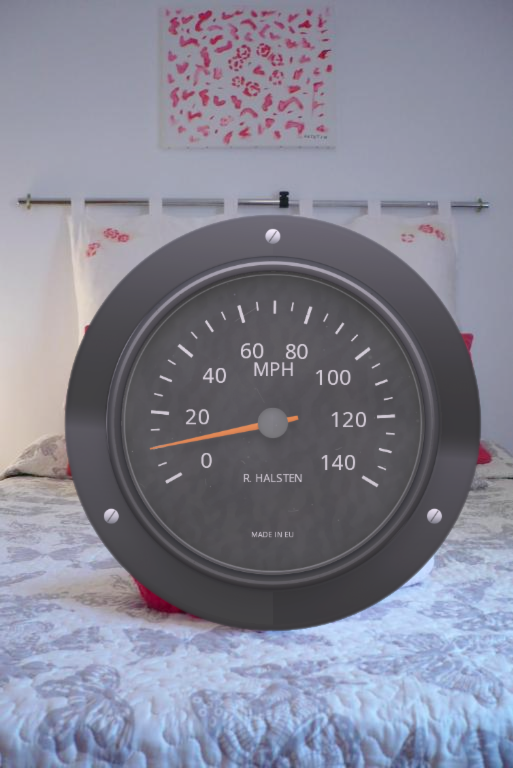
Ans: **10** mph
